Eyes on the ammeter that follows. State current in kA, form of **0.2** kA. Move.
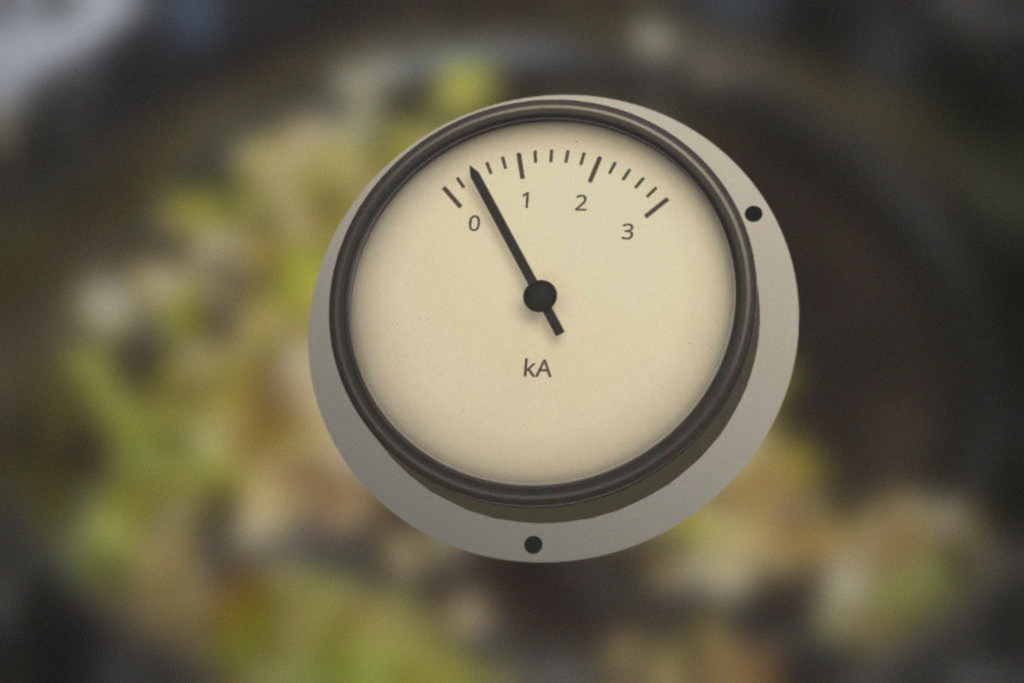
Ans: **0.4** kA
